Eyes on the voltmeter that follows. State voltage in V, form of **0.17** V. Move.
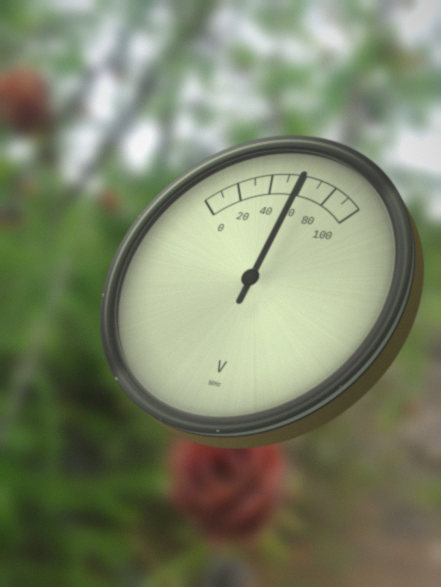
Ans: **60** V
